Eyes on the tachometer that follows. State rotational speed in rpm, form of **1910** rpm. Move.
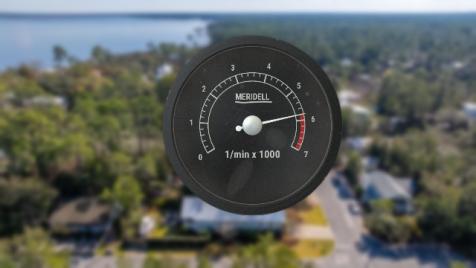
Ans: **5800** rpm
